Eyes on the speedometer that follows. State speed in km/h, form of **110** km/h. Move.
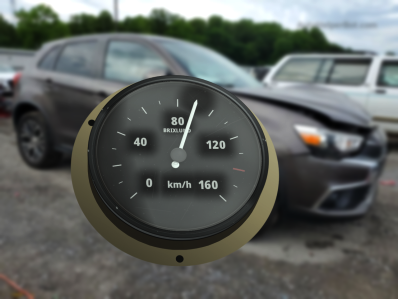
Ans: **90** km/h
